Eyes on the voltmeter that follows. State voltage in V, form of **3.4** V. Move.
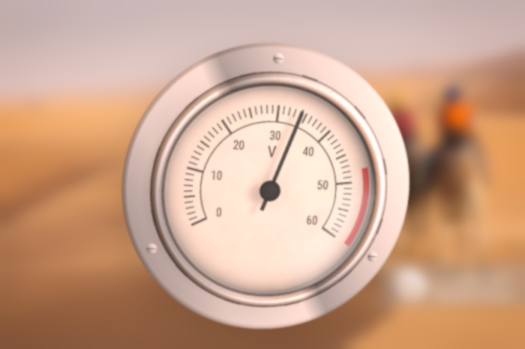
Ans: **34** V
